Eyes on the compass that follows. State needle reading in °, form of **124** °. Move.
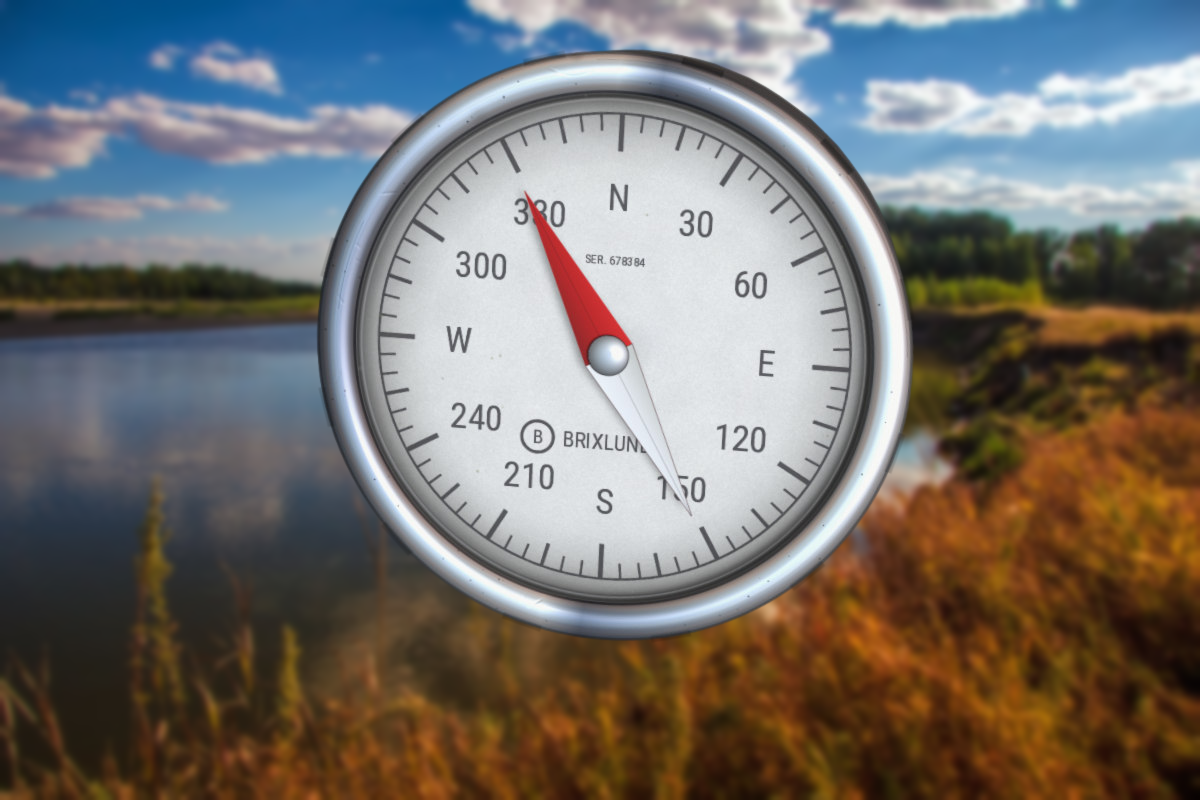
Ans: **330** °
